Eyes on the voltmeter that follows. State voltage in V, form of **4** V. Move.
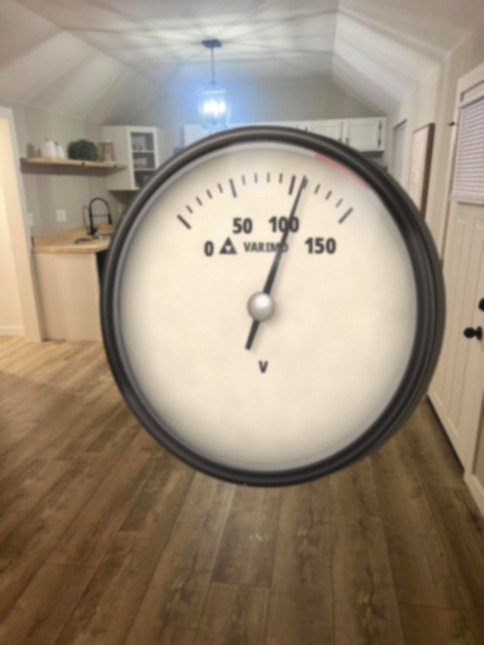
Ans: **110** V
